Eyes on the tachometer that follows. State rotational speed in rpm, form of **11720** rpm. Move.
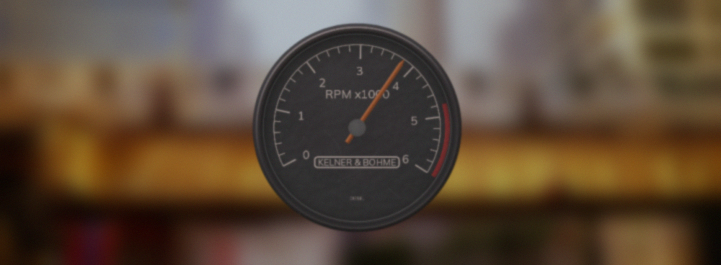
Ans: **3800** rpm
